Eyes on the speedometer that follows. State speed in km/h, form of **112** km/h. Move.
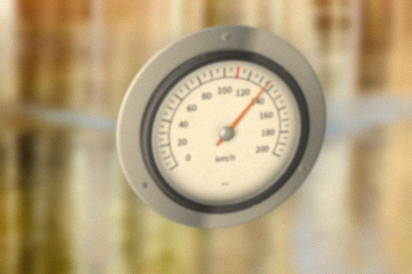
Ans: **135** km/h
